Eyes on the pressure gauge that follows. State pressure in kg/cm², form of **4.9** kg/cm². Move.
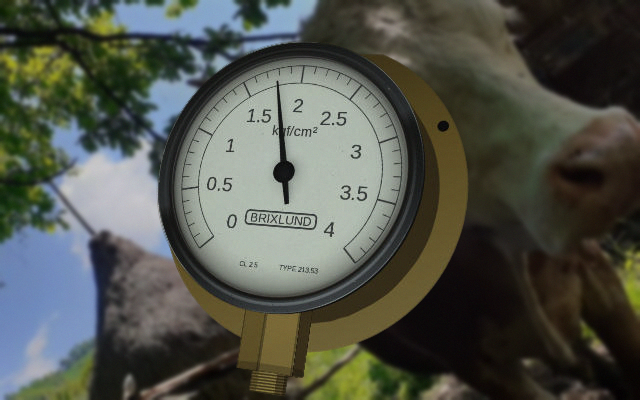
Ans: **1.8** kg/cm²
